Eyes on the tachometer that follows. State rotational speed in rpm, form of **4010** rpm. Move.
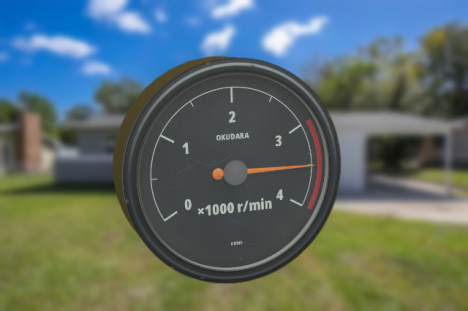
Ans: **3500** rpm
